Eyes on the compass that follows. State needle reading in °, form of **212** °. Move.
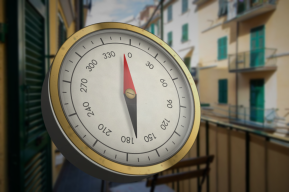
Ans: **350** °
